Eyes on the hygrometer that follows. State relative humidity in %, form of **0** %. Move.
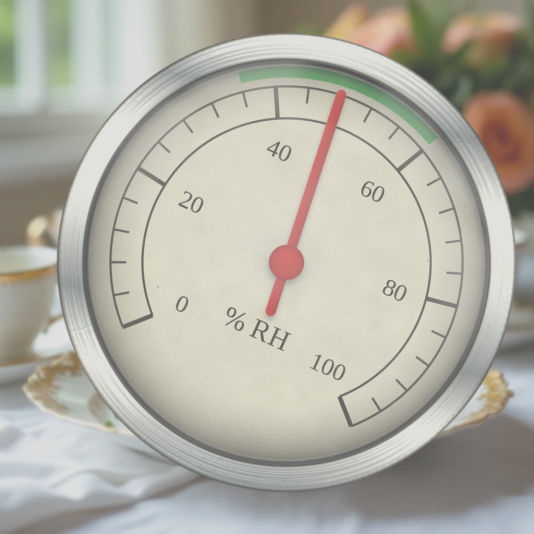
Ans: **48** %
